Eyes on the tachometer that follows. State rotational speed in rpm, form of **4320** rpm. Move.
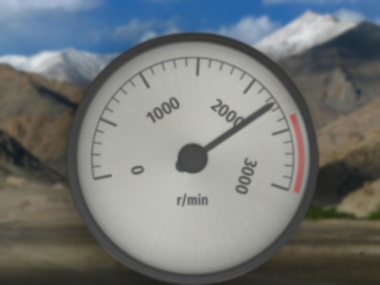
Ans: **2250** rpm
